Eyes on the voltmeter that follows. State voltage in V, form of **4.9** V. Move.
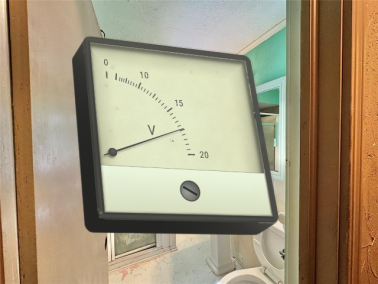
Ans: **17.5** V
